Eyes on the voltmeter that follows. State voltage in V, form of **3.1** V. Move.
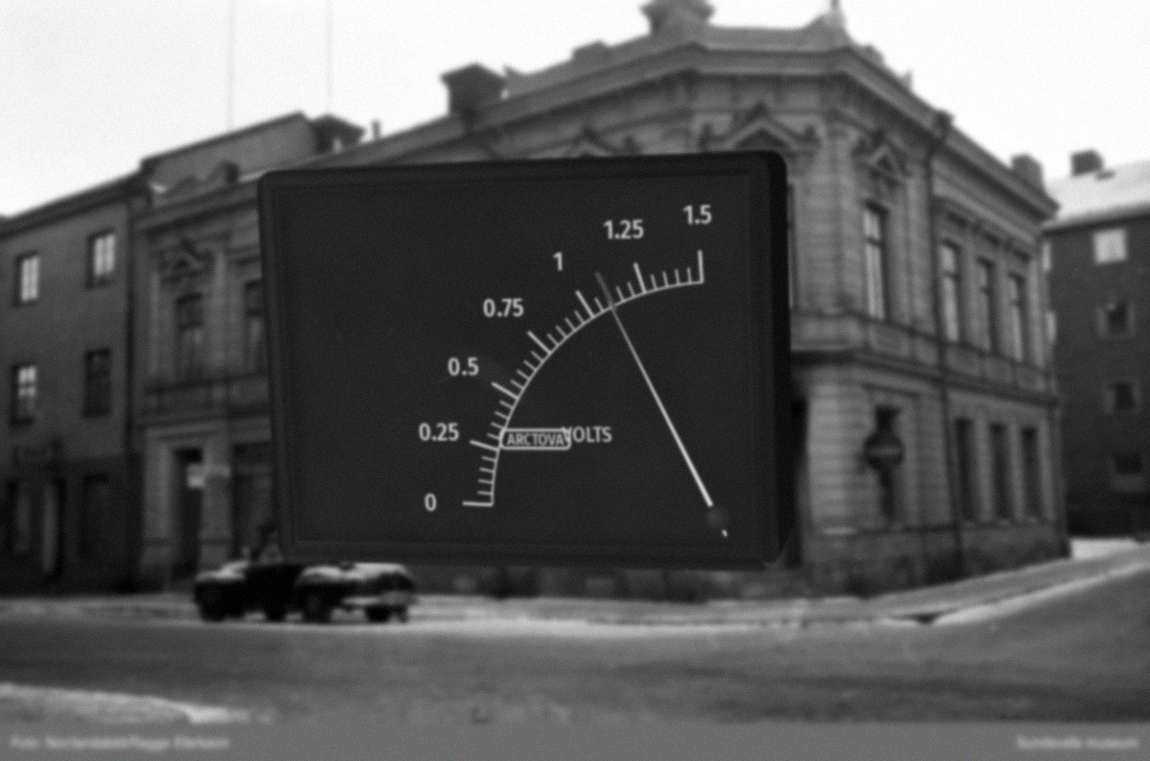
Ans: **1.1** V
